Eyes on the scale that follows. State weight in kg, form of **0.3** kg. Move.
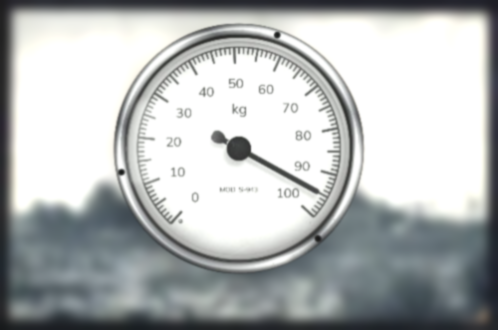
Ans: **95** kg
